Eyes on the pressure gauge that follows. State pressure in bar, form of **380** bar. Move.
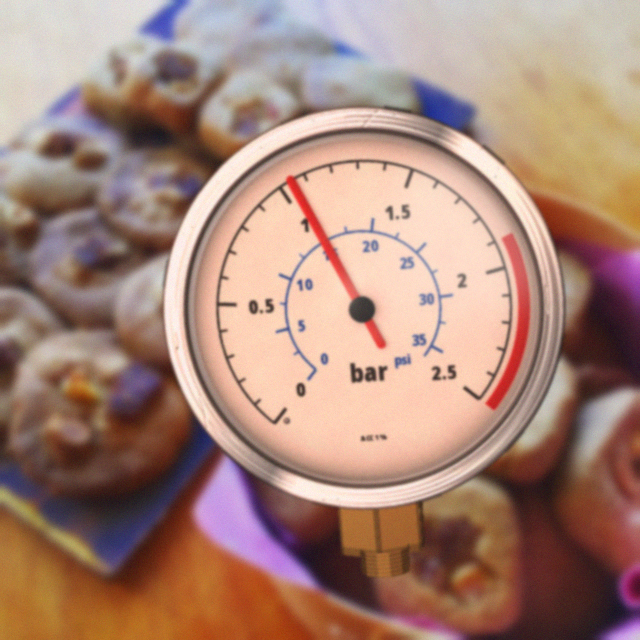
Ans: **1.05** bar
